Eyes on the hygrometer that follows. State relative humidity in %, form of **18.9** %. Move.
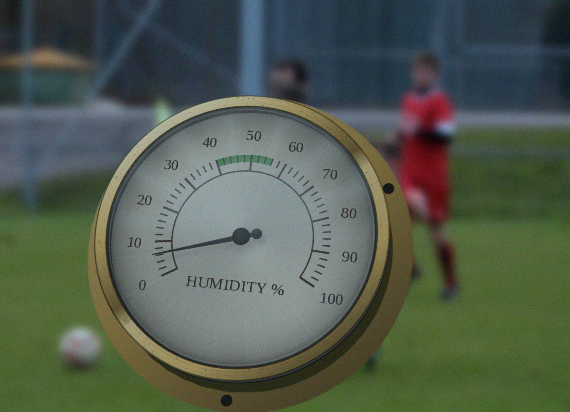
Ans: **6** %
